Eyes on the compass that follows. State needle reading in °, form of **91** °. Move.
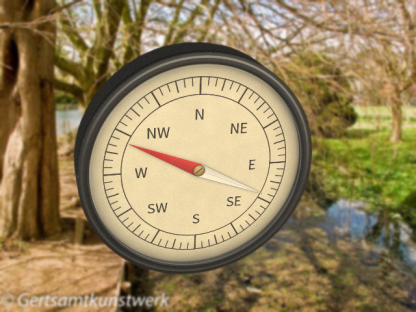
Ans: **295** °
